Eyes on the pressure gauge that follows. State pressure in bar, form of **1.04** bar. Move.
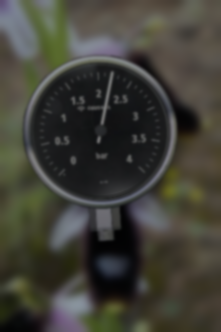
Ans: **2.2** bar
